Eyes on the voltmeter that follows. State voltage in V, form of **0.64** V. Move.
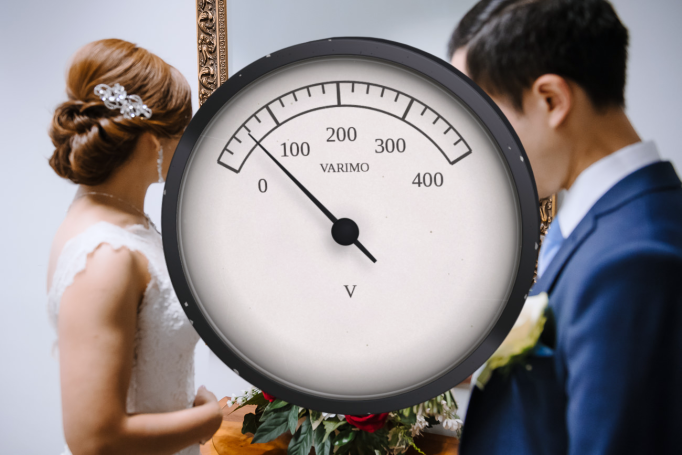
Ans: **60** V
